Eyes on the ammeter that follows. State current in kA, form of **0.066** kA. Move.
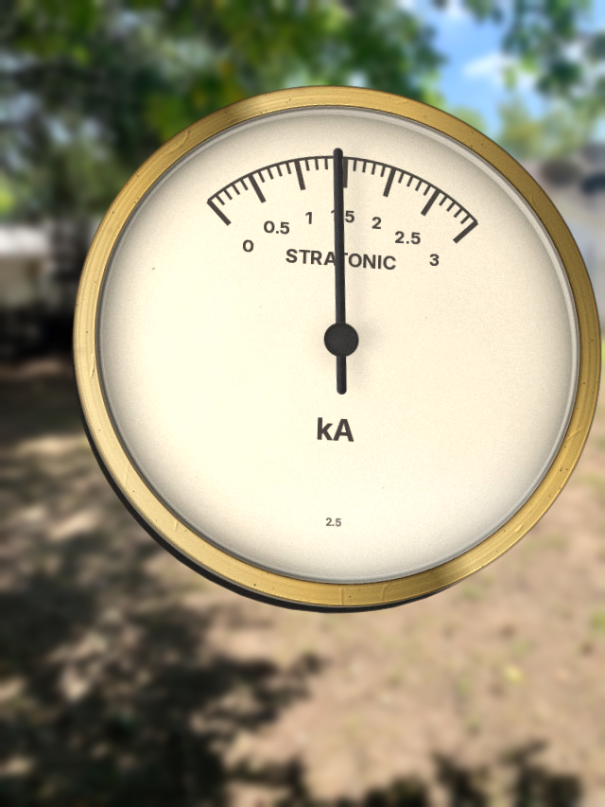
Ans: **1.4** kA
